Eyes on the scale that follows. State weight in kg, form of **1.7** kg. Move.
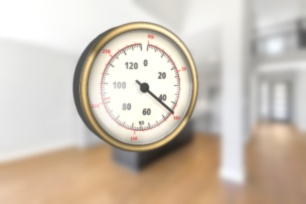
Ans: **45** kg
